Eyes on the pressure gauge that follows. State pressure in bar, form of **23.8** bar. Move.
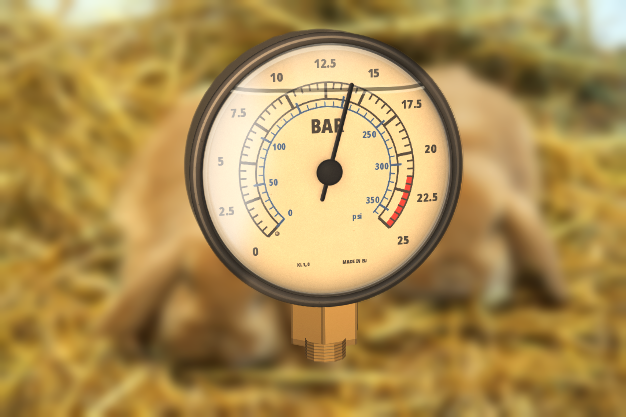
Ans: **14** bar
